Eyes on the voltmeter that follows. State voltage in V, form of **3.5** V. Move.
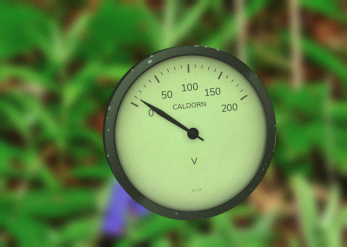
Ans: **10** V
